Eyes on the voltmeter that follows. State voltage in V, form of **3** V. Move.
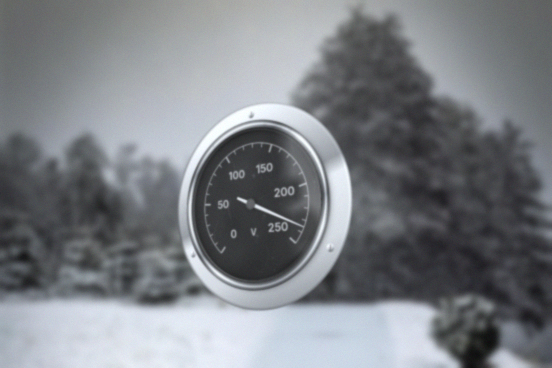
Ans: **235** V
